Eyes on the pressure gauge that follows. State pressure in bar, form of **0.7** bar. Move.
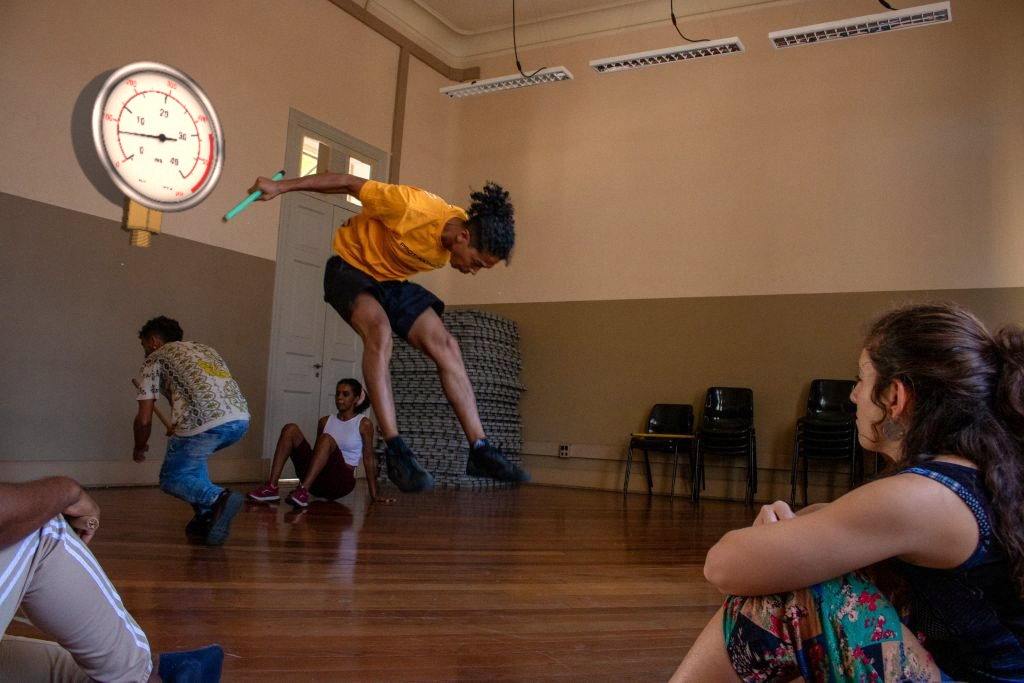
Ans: **5** bar
